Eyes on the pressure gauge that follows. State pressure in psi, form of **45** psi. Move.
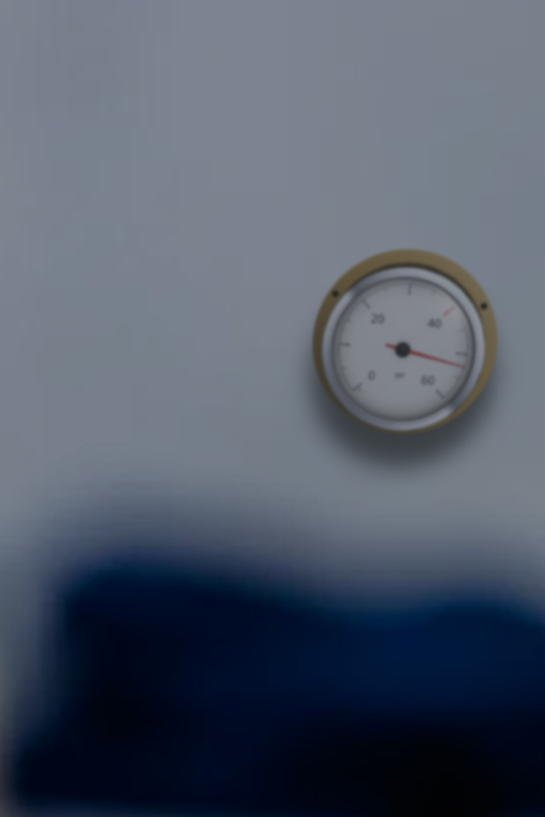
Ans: **52.5** psi
